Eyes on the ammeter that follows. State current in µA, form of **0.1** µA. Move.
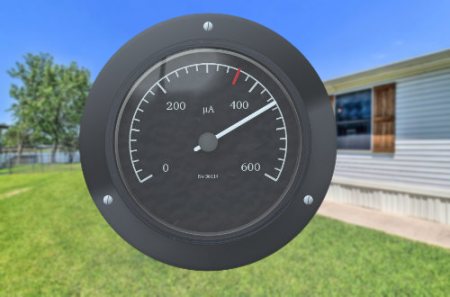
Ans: **450** µA
